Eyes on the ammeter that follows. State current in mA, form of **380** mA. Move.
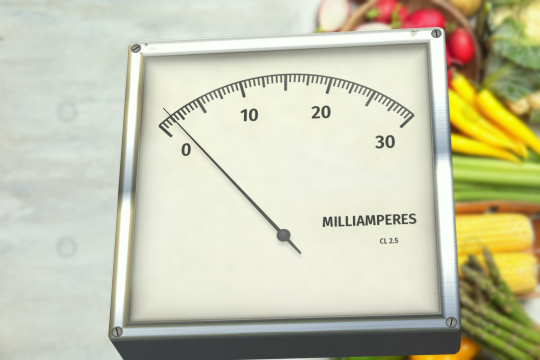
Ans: **1.5** mA
